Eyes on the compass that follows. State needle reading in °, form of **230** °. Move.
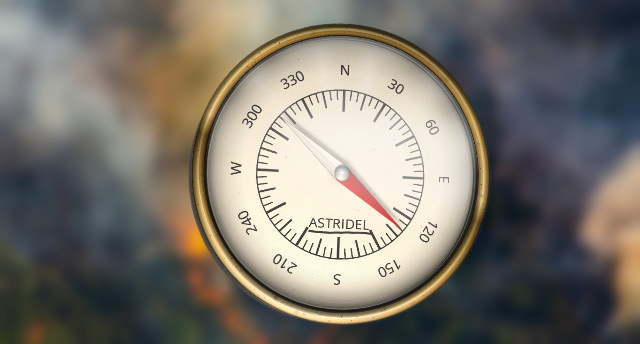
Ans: **130** °
